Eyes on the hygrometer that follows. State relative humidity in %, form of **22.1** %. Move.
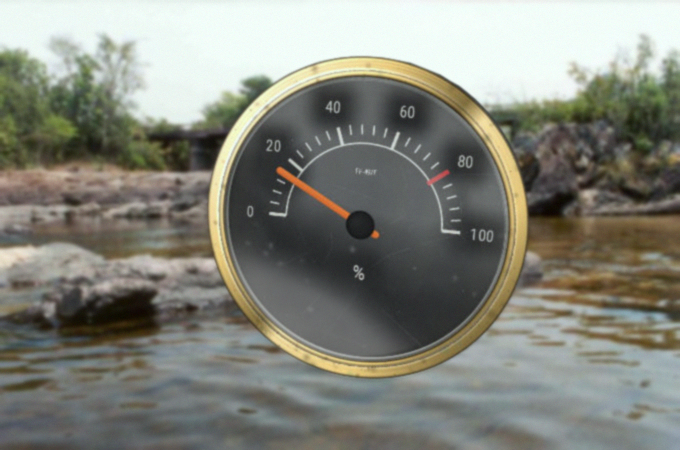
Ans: **16** %
